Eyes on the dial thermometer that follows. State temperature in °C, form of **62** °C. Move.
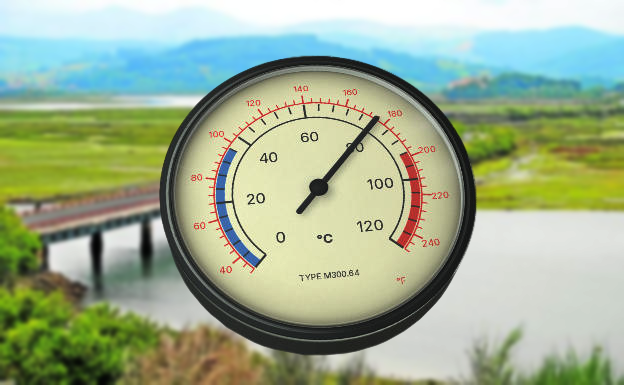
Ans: **80** °C
